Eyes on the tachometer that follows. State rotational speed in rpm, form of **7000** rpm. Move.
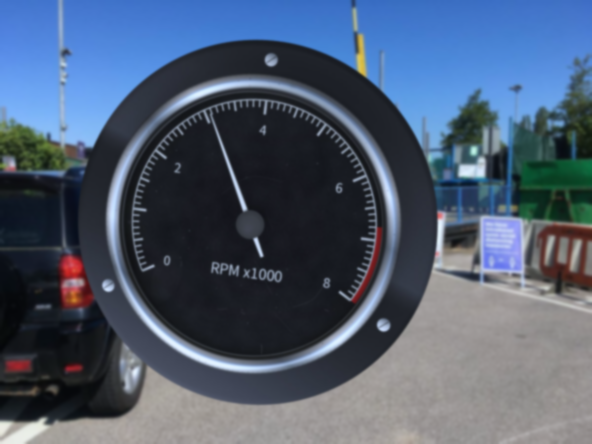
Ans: **3100** rpm
